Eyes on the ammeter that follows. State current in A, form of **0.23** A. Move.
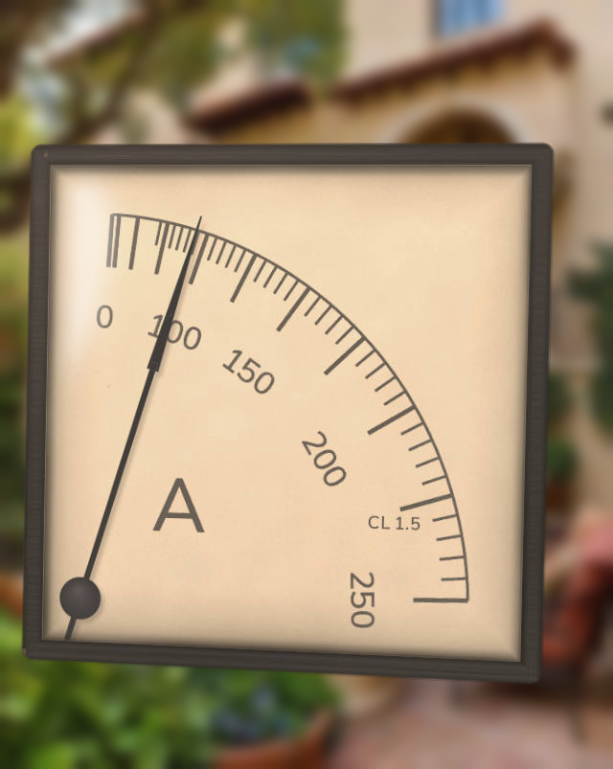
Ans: **95** A
